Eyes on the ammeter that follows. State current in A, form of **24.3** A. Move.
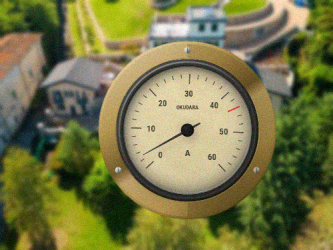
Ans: **3** A
